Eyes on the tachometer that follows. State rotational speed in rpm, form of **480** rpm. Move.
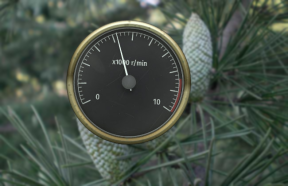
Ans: **4200** rpm
